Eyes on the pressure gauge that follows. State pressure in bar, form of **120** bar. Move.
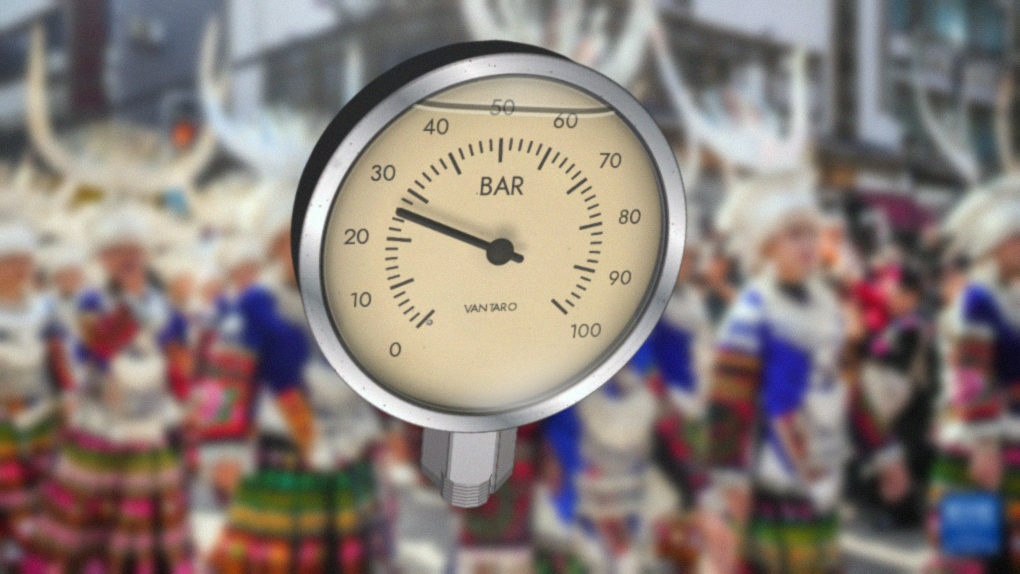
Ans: **26** bar
